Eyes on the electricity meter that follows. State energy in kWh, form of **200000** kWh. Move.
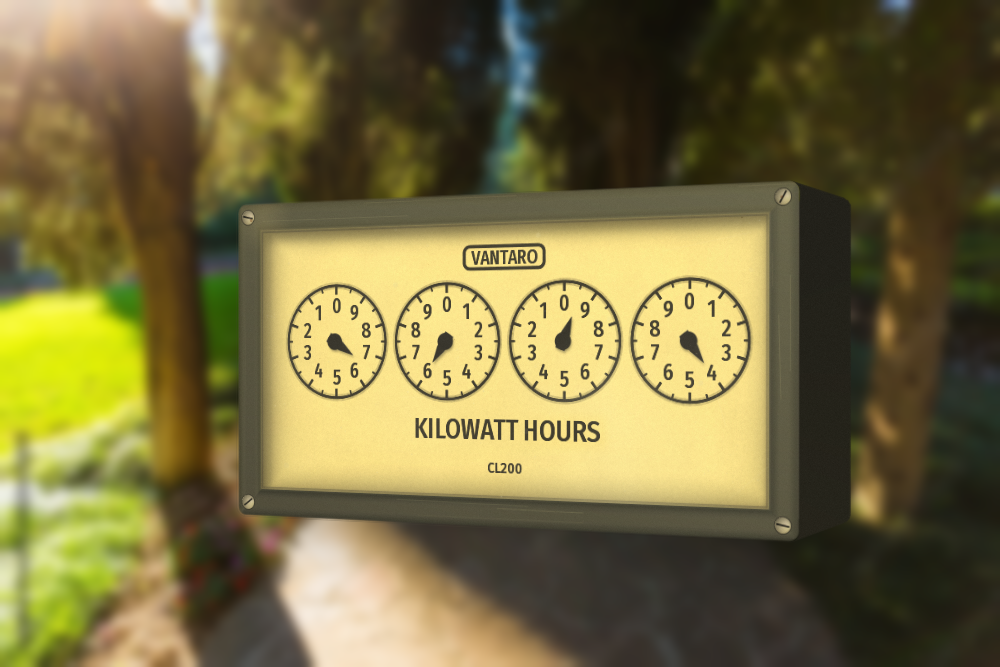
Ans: **6594** kWh
